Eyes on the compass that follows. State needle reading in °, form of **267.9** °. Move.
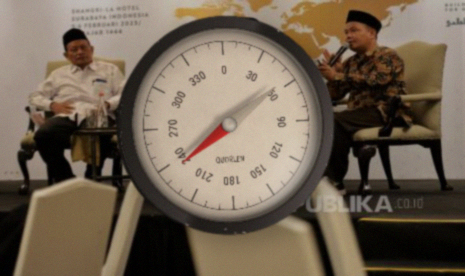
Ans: **235** °
